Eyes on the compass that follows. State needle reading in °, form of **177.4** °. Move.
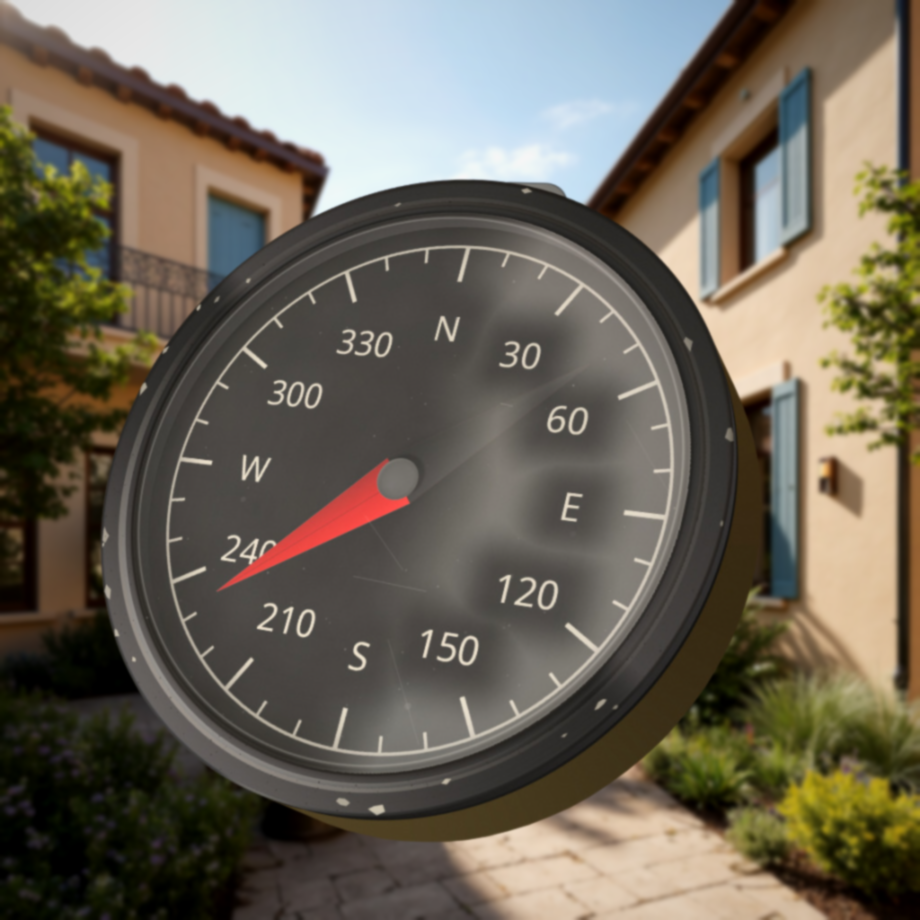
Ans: **230** °
